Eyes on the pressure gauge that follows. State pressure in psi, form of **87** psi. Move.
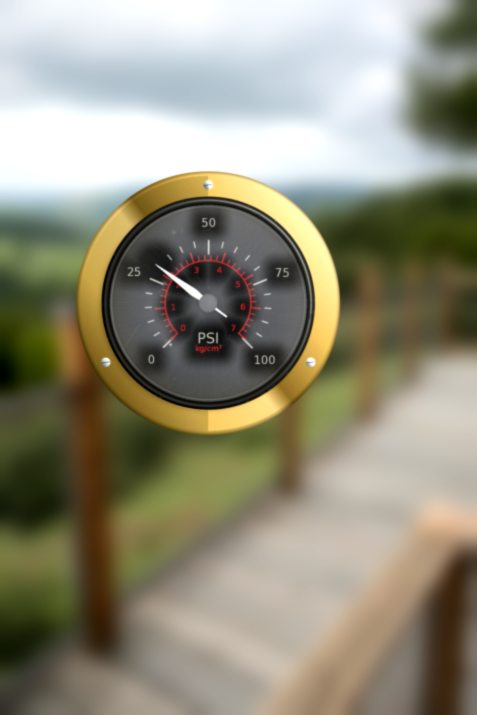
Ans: **30** psi
